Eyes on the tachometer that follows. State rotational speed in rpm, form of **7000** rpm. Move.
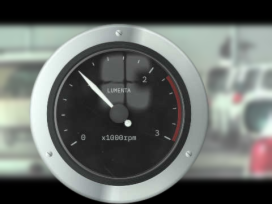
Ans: **1000** rpm
